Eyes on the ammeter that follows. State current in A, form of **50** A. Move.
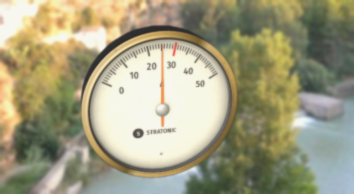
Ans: **25** A
